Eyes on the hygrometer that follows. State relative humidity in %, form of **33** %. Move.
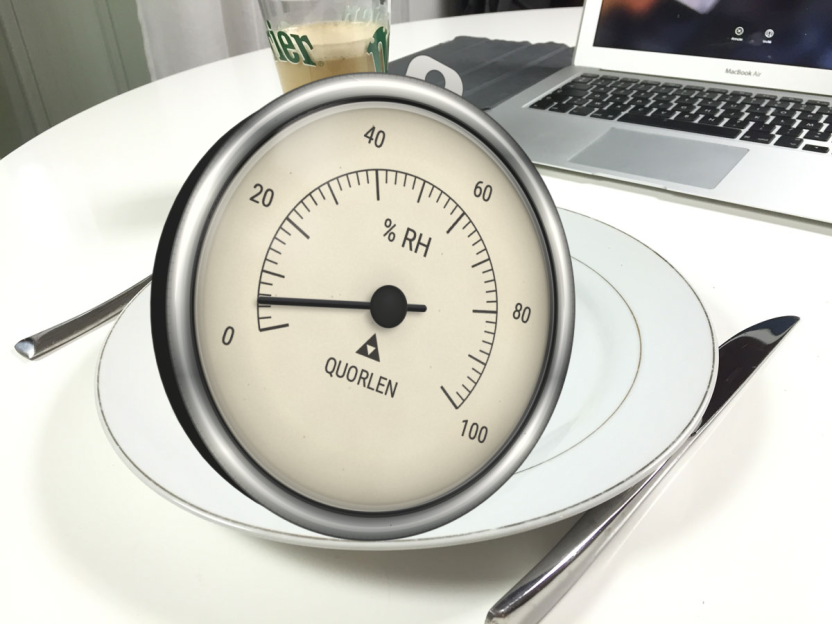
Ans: **5** %
